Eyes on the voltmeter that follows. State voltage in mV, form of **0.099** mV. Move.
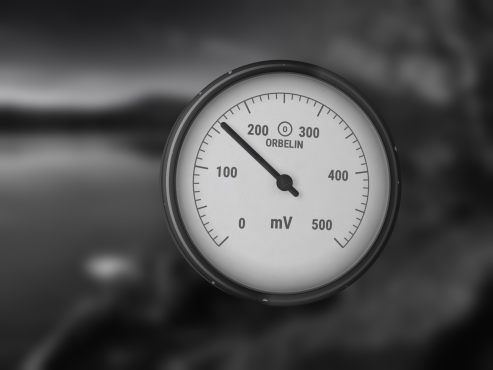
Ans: **160** mV
